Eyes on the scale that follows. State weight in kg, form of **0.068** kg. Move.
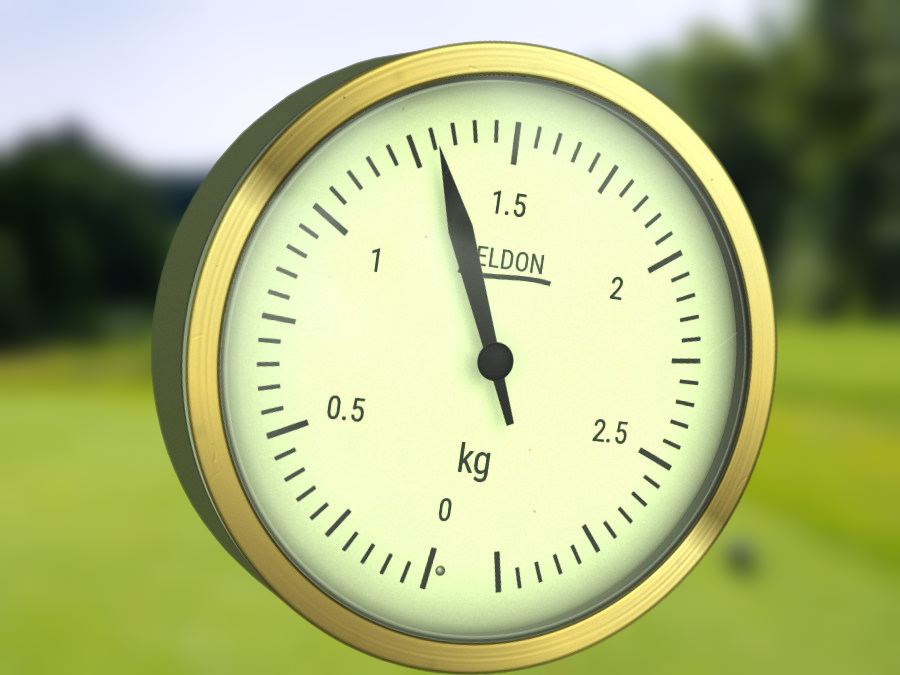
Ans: **1.3** kg
